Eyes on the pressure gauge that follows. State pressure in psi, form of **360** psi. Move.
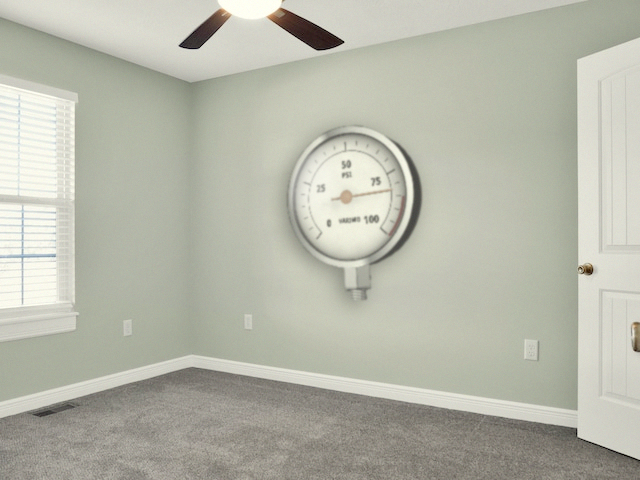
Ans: **82.5** psi
